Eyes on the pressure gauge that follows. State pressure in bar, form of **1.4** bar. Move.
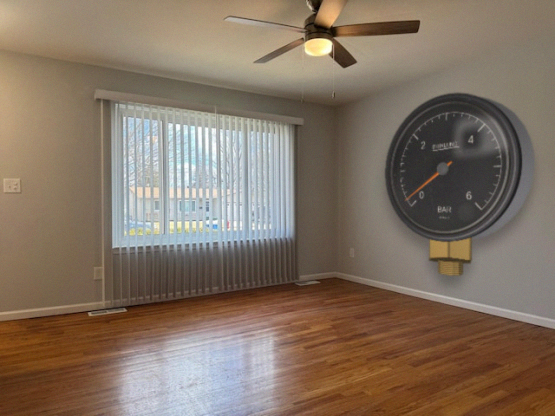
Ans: **0.2** bar
